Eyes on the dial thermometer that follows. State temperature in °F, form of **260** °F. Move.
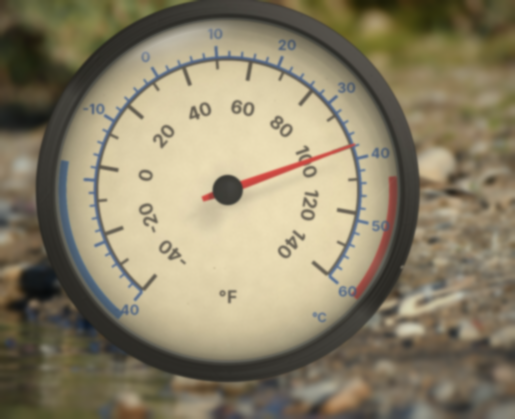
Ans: **100** °F
